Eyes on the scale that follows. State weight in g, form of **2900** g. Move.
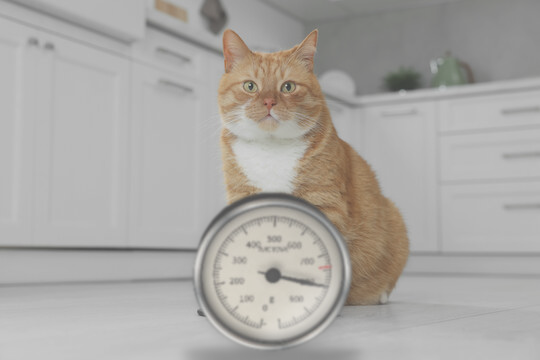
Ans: **800** g
